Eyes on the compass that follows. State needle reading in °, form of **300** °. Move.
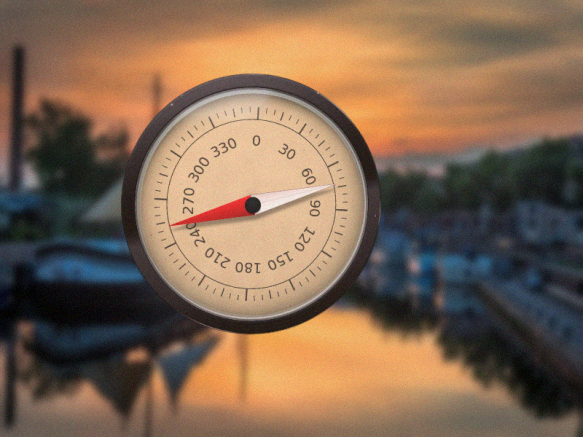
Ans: **252.5** °
